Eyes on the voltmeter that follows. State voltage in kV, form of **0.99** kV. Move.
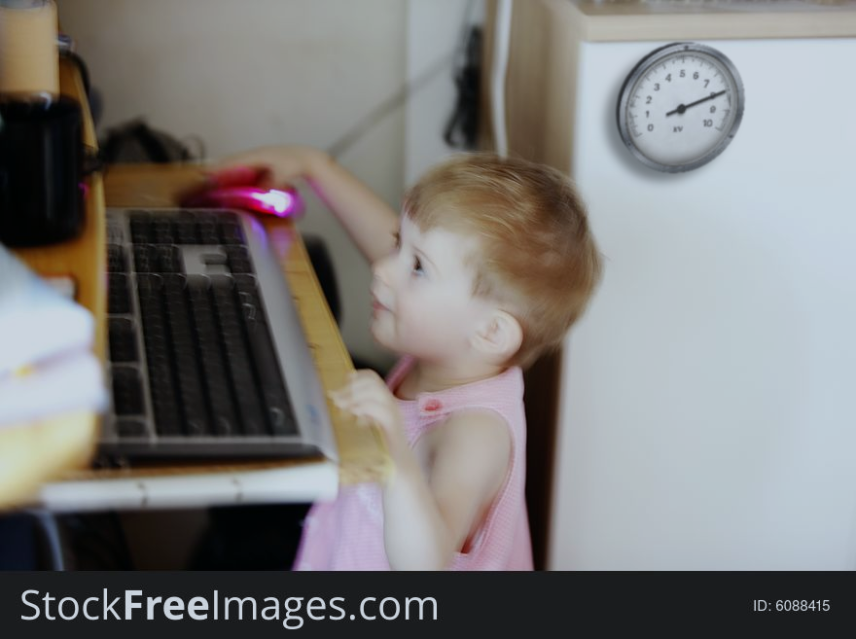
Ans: **8** kV
